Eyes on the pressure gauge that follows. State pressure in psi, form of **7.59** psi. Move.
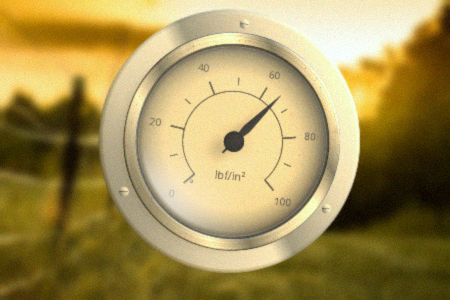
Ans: **65** psi
